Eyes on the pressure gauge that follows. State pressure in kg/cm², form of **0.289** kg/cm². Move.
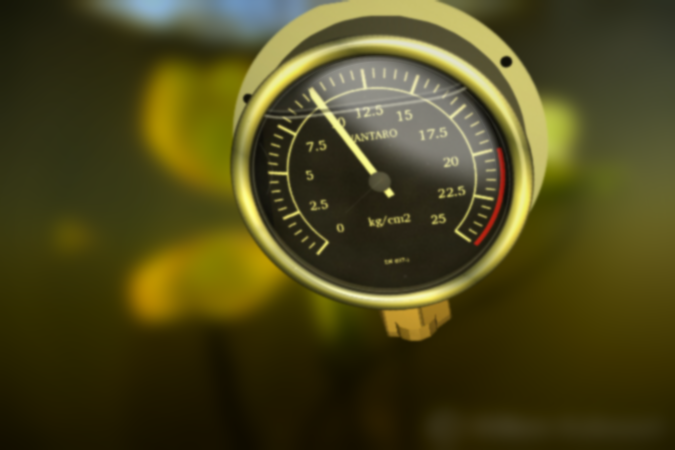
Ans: **10** kg/cm²
